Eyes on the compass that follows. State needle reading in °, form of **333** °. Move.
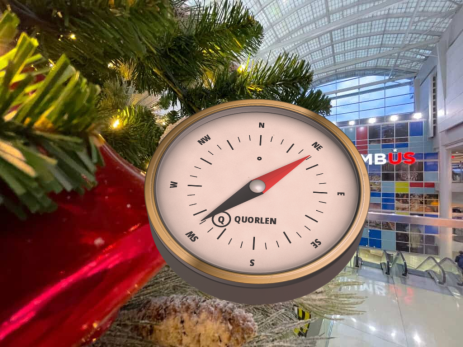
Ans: **50** °
